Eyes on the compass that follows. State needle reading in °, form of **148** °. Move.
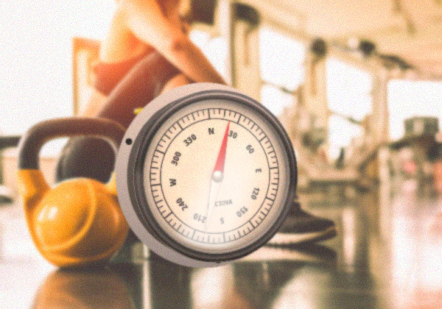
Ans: **20** °
